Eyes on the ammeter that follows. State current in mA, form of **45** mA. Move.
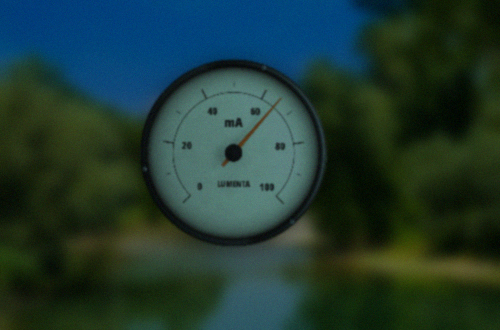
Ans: **65** mA
